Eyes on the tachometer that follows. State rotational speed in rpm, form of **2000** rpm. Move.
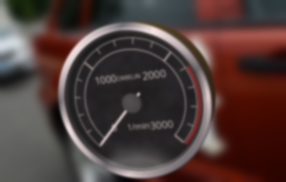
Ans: **0** rpm
